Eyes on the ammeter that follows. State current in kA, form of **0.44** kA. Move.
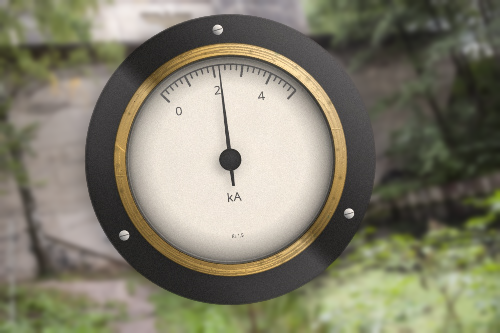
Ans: **2.2** kA
